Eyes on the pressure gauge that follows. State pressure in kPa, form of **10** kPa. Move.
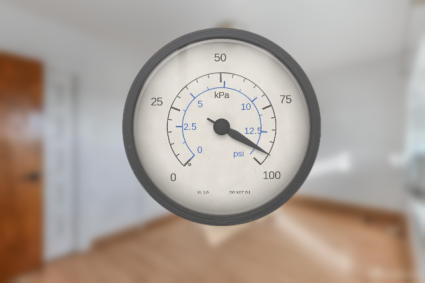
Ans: **95** kPa
